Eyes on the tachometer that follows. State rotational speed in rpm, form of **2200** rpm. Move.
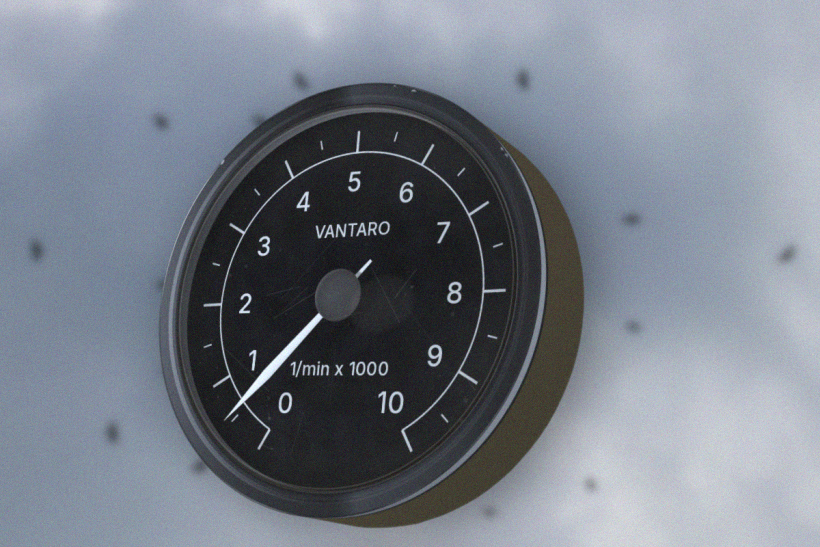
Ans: **500** rpm
